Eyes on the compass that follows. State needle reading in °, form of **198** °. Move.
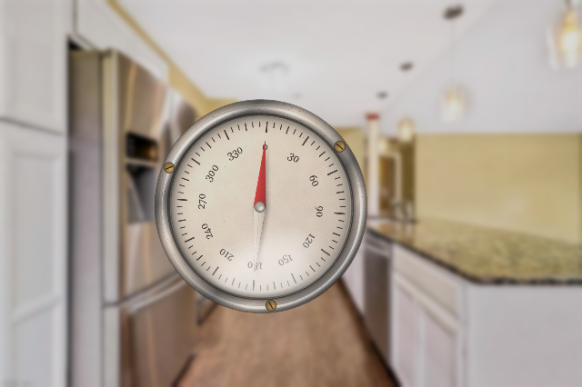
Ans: **0** °
